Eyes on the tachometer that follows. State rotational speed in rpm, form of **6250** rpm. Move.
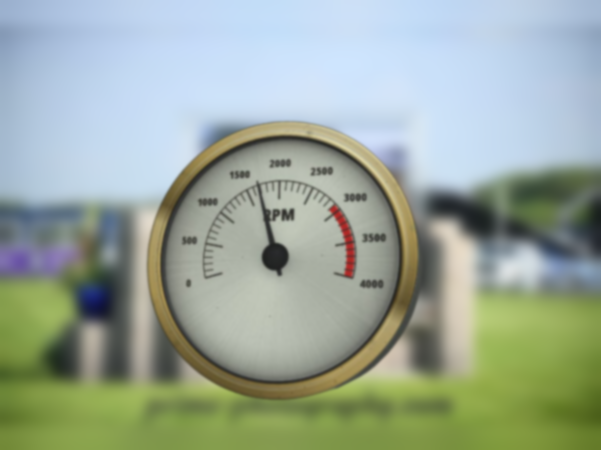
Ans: **1700** rpm
